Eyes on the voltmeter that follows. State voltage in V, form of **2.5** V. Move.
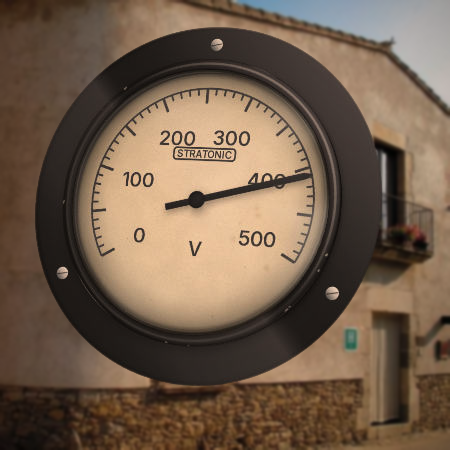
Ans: **410** V
